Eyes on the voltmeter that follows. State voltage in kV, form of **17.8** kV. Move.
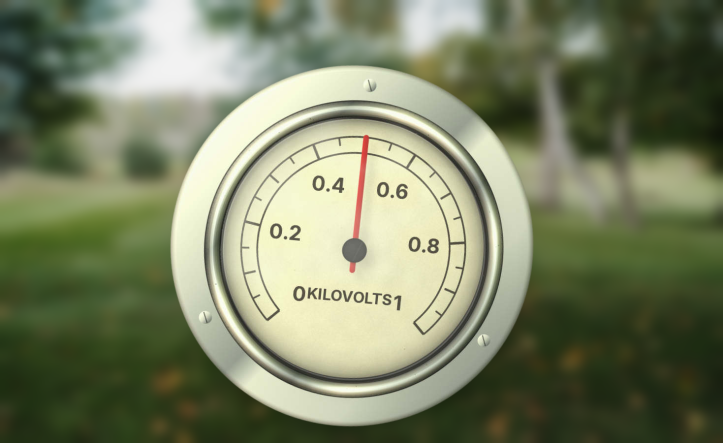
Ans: **0.5** kV
